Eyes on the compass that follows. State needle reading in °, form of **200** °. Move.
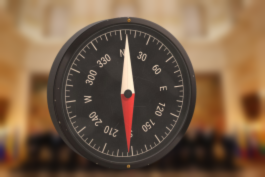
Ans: **185** °
